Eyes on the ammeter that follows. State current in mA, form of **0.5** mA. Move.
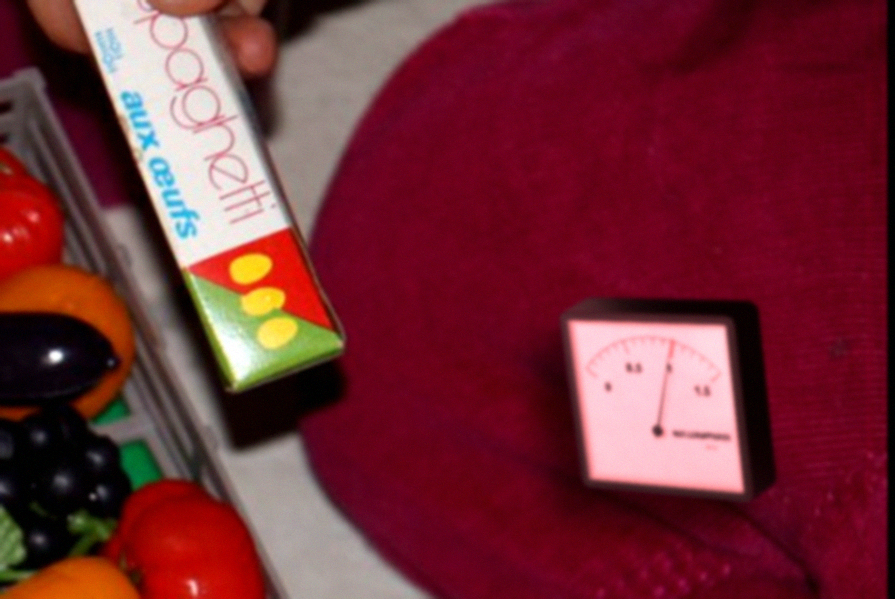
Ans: **1** mA
